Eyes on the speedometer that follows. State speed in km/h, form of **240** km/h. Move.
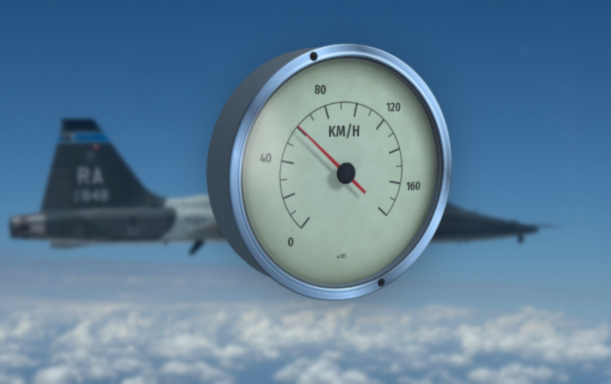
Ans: **60** km/h
